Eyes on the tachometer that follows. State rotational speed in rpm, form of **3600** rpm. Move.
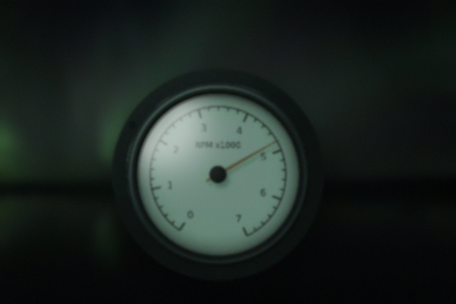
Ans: **4800** rpm
